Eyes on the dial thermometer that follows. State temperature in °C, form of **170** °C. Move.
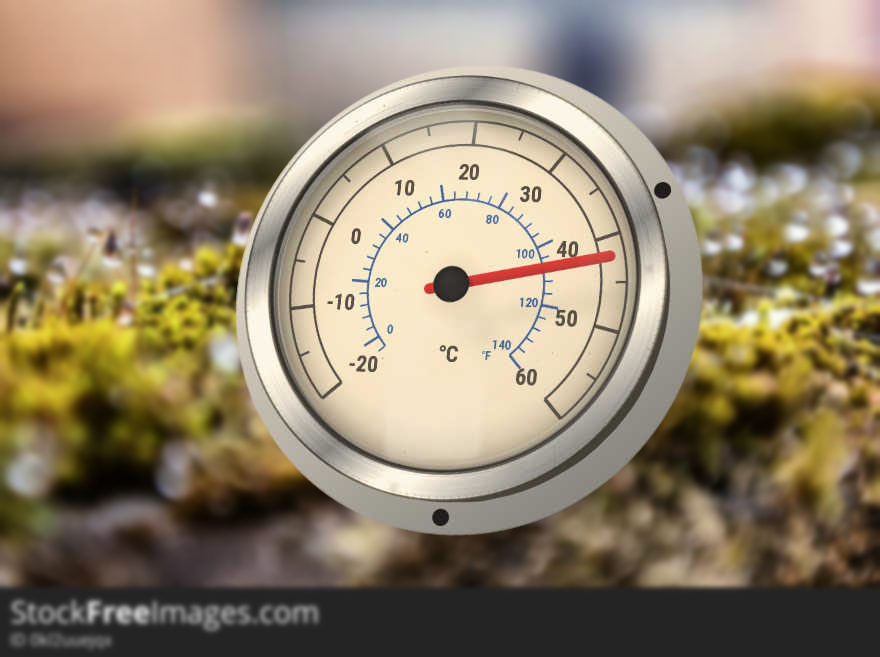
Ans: **42.5** °C
